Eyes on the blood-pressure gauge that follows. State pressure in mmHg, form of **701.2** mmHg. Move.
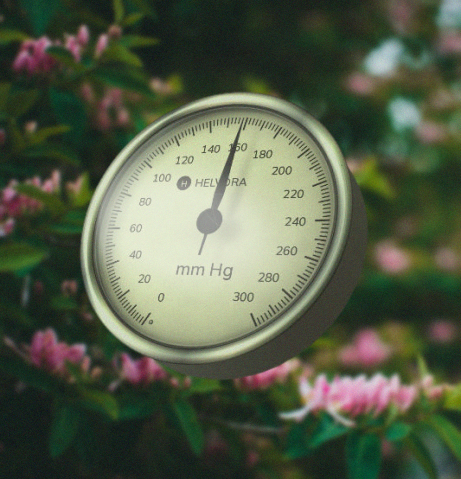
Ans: **160** mmHg
